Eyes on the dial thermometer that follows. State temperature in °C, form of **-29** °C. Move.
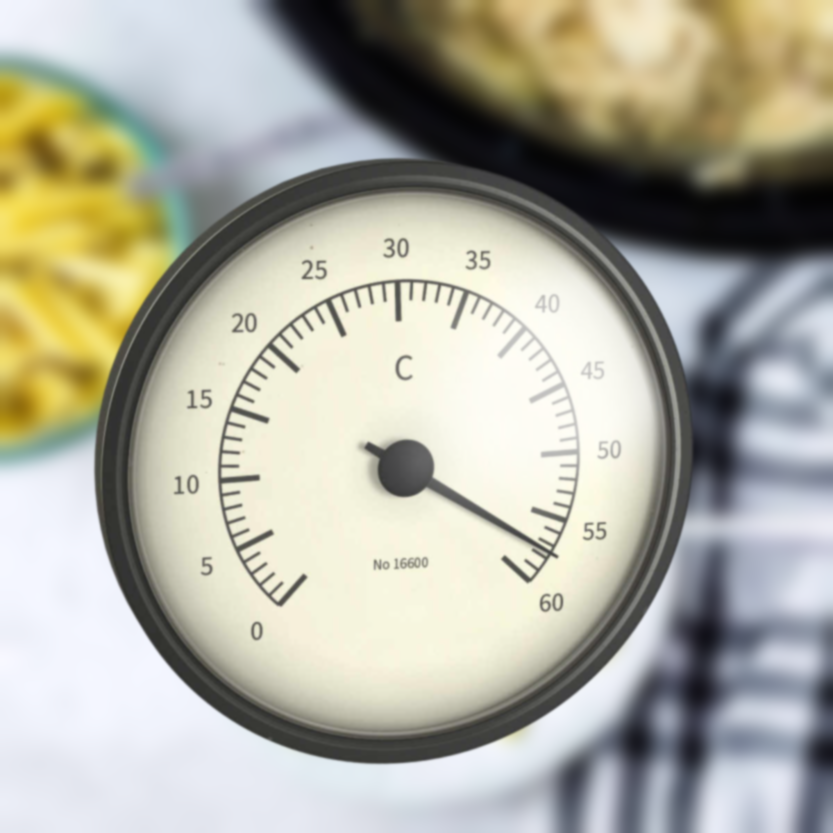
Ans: **57.5** °C
